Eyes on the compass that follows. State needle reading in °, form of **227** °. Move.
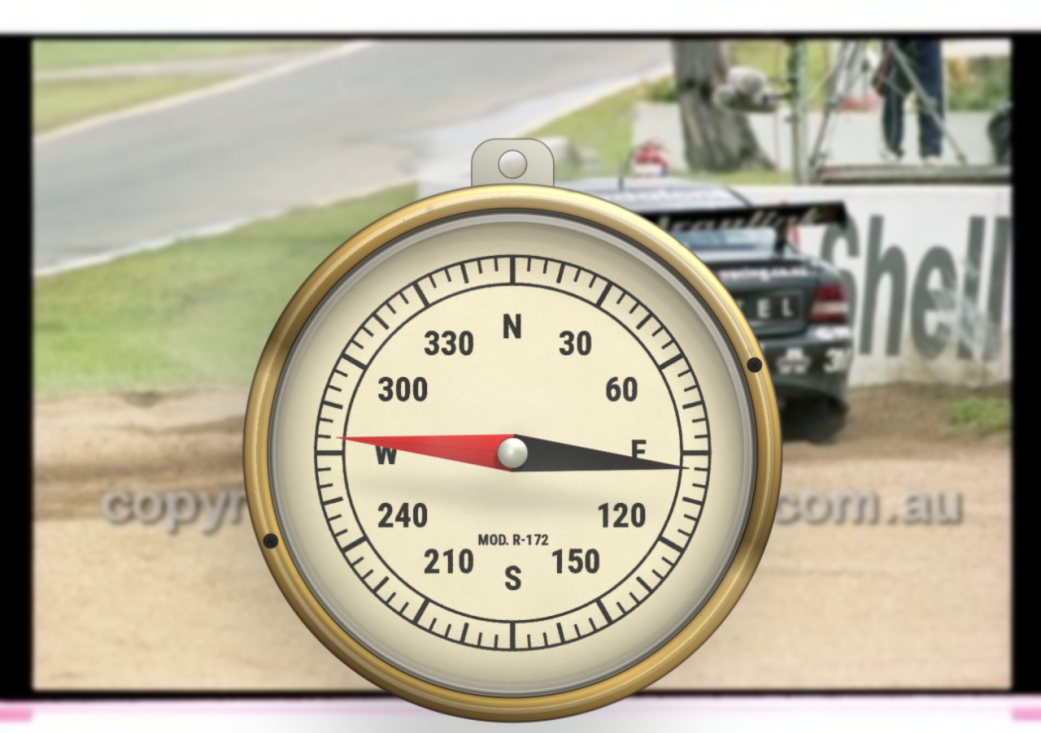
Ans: **275** °
